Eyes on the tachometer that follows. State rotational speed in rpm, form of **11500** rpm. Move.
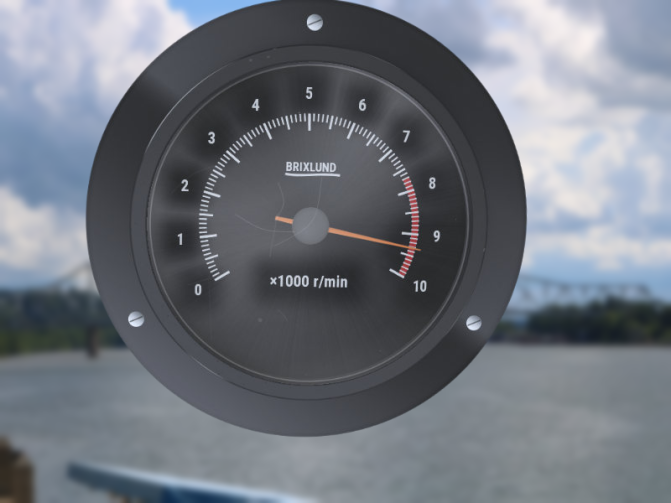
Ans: **9300** rpm
